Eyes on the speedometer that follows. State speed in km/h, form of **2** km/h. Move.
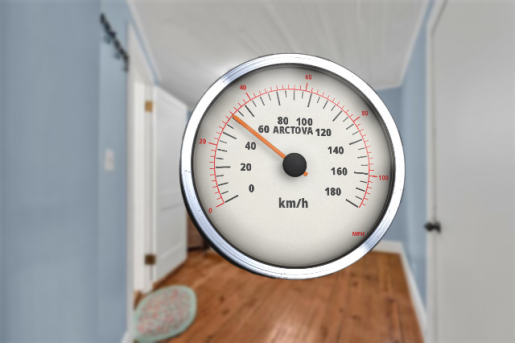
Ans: **50** km/h
